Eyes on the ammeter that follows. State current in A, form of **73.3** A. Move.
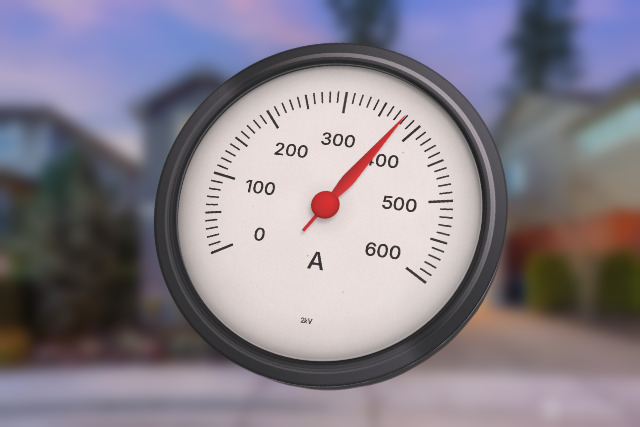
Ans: **380** A
